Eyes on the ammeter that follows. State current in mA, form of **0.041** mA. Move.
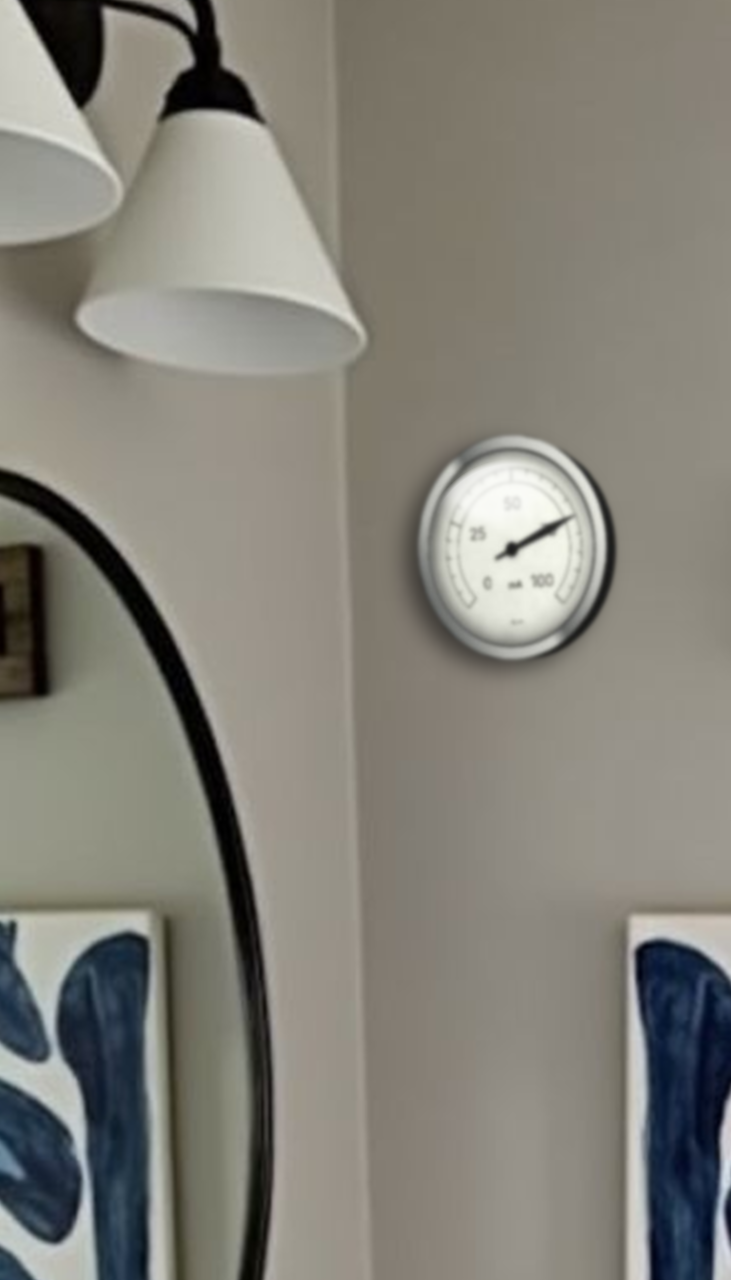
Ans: **75** mA
